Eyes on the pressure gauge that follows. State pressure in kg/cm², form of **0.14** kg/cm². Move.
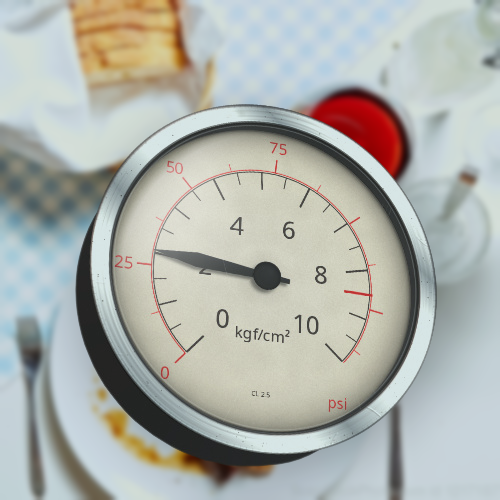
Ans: **2** kg/cm²
